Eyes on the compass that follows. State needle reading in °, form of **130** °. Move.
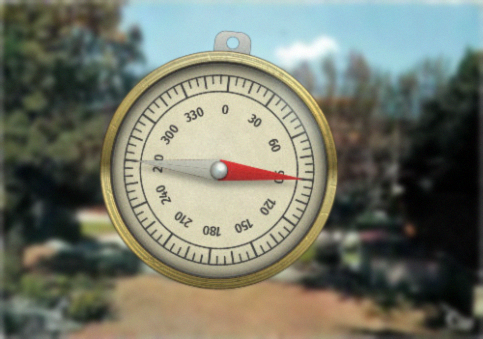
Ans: **90** °
